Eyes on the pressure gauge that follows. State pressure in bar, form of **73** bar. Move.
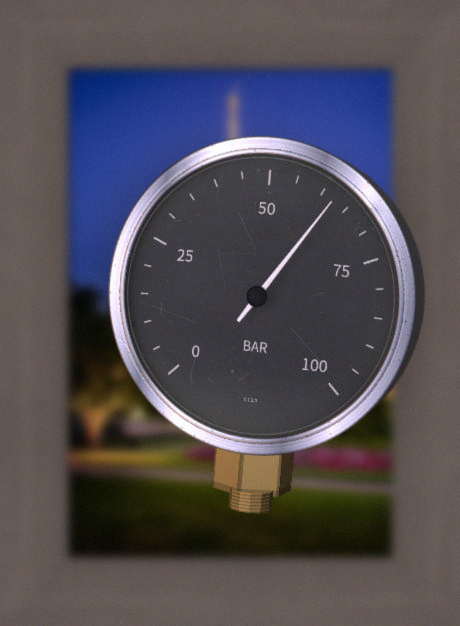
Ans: **62.5** bar
